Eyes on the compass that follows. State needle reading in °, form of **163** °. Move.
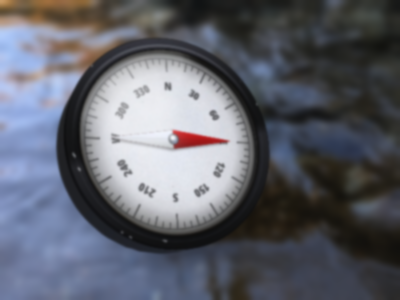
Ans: **90** °
